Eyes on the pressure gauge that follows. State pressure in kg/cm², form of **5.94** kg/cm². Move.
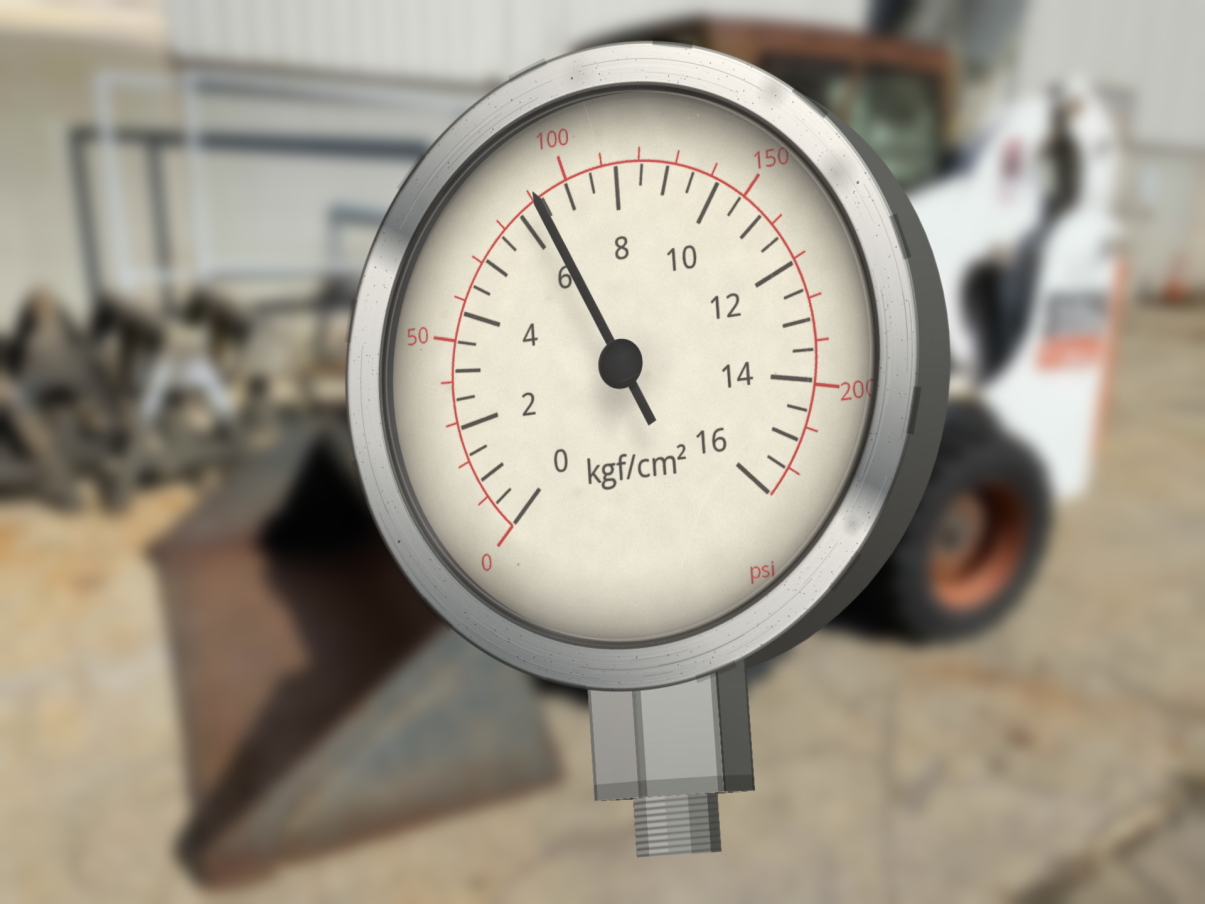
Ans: **6.5** kg/cm²
